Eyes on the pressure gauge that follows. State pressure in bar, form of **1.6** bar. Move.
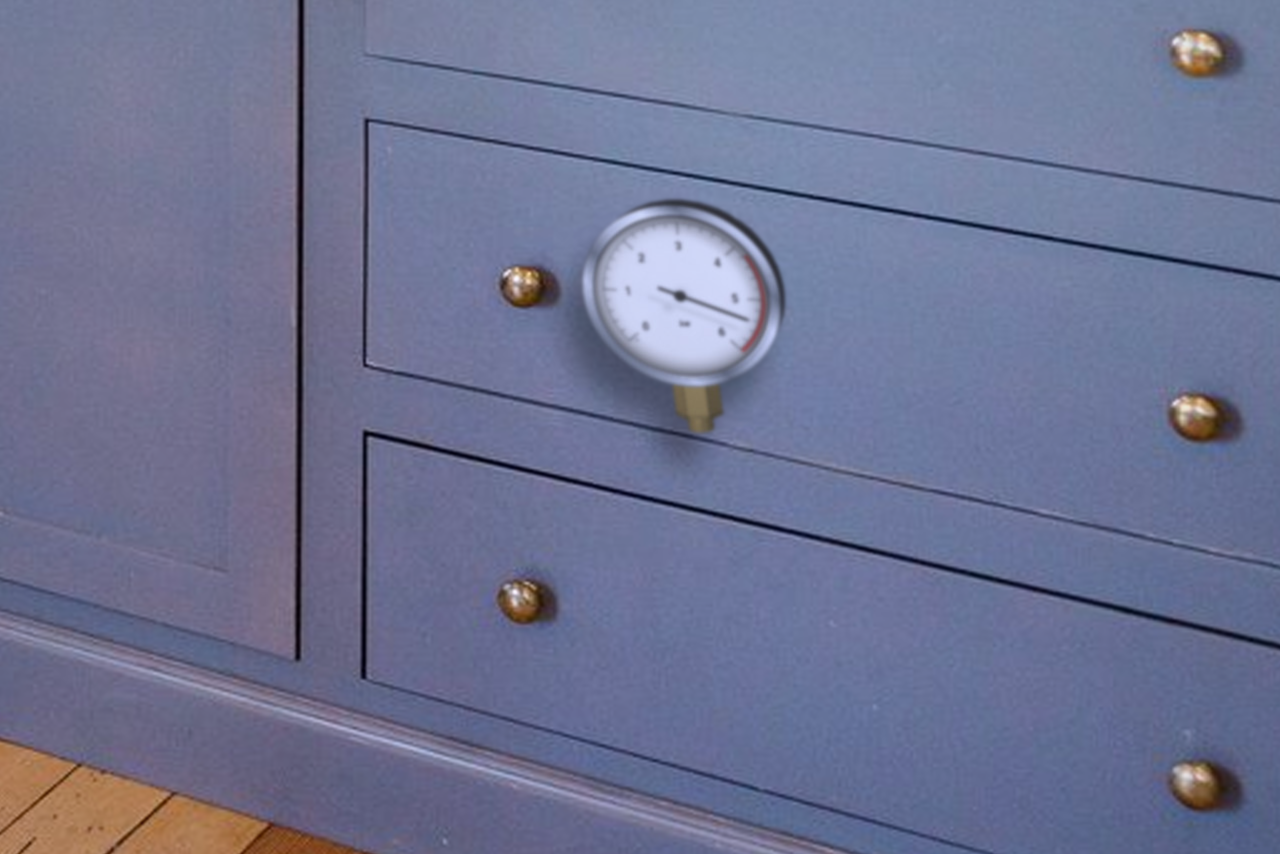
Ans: **5.4** bar
